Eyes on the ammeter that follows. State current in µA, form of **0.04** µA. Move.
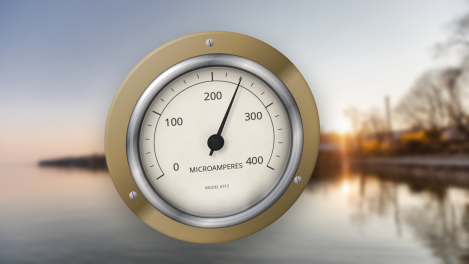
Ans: **240** µA
